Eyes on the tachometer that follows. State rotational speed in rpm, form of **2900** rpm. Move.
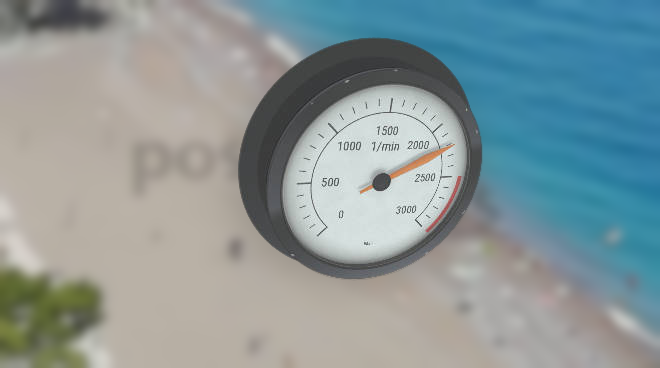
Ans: **2200** rpm
